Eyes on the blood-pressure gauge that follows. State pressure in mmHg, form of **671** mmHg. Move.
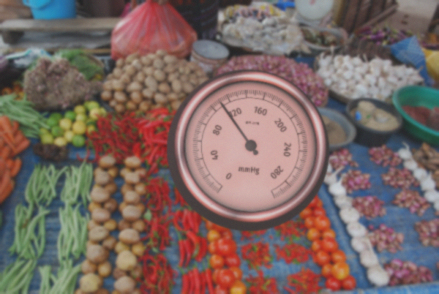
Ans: **110** mmHg
